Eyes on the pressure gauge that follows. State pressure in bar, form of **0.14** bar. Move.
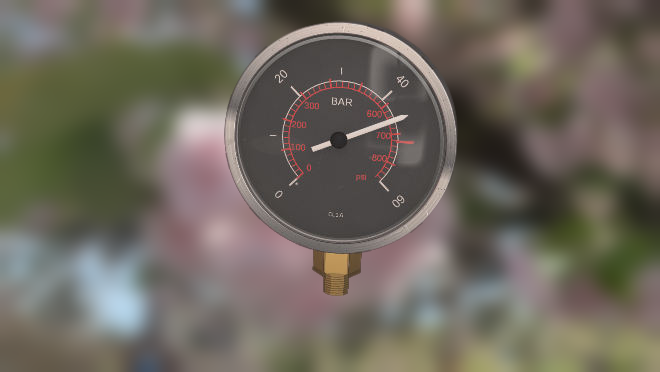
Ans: **45** bar
